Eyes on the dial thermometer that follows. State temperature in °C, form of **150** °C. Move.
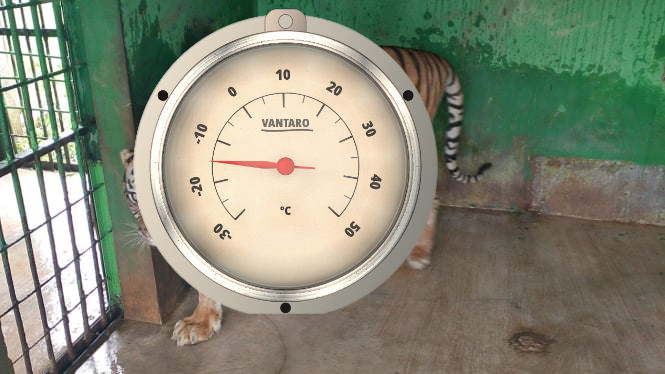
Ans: **-15** °C
